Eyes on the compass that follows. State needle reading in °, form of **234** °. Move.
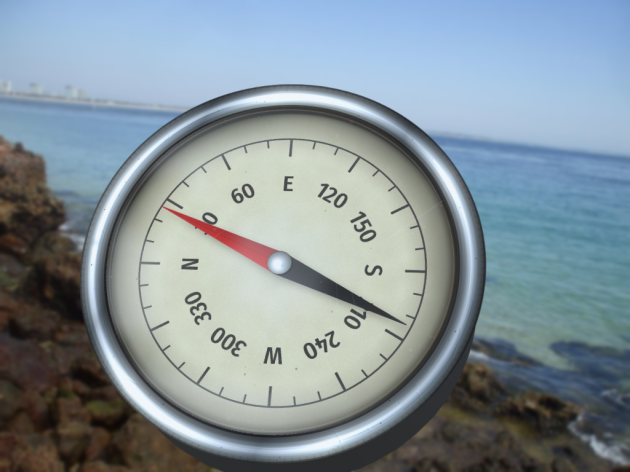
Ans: **25** °
